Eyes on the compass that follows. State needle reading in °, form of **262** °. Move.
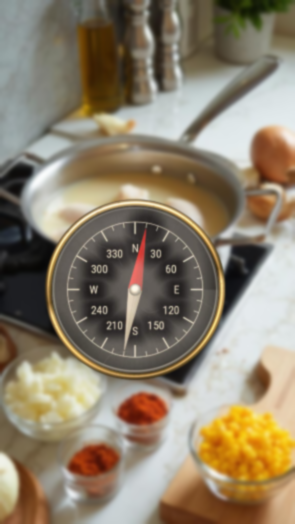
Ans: **10** °
